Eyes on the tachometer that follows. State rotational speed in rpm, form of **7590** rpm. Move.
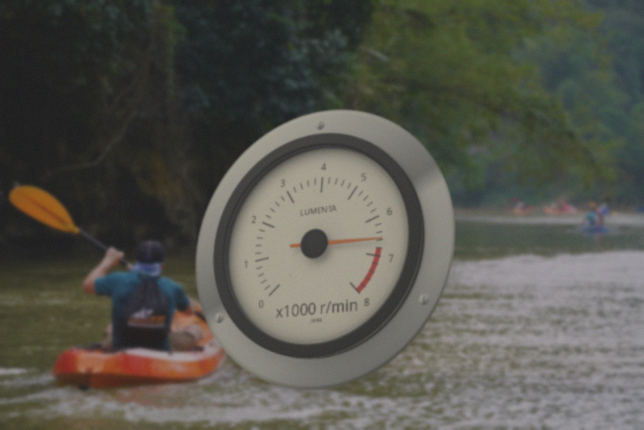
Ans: **6600** rpm
